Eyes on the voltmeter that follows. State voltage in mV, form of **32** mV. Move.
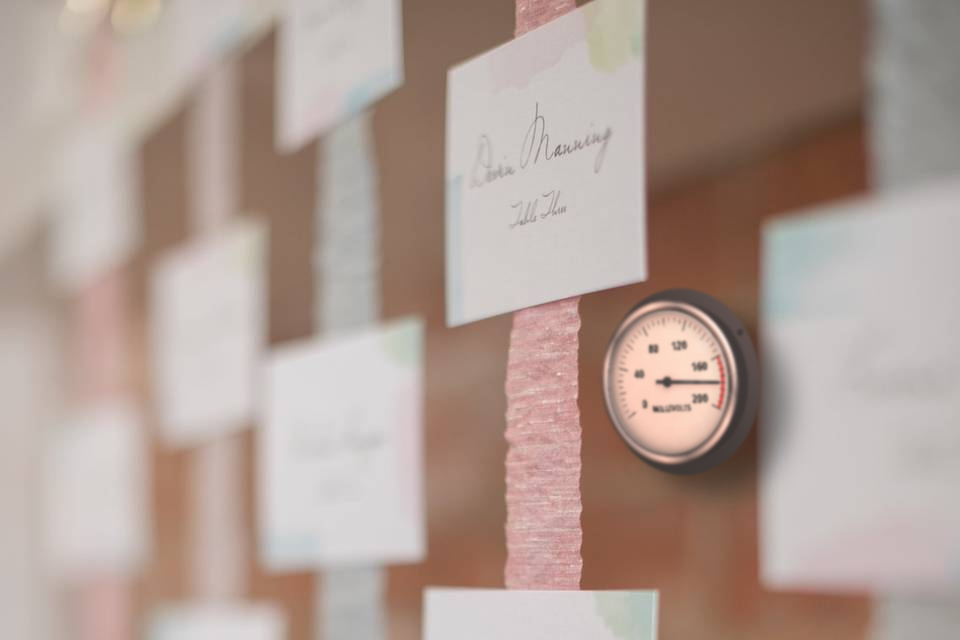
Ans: **180** mV
